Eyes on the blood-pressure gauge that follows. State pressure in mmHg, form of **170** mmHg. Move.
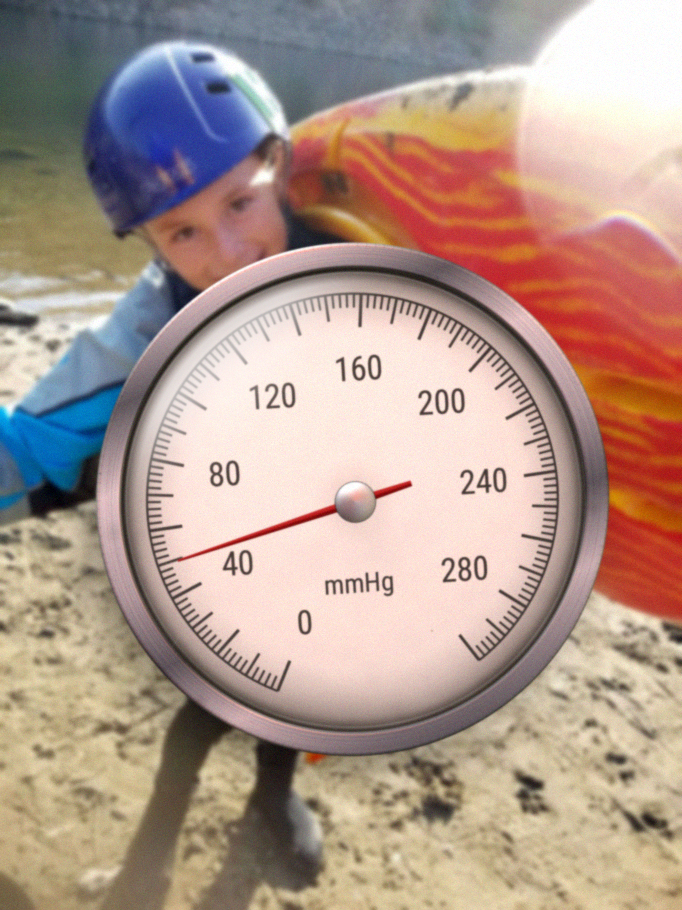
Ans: **50** mmHg
